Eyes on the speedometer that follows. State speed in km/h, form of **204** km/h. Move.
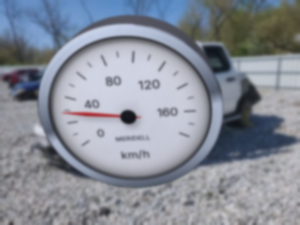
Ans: **30** km/h
